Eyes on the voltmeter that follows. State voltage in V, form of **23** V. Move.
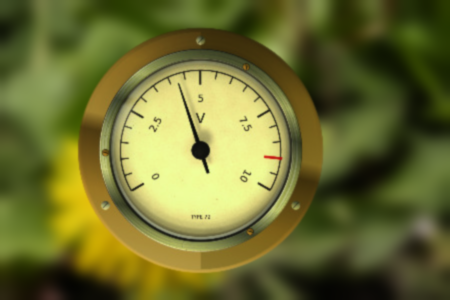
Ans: **4.25** V
